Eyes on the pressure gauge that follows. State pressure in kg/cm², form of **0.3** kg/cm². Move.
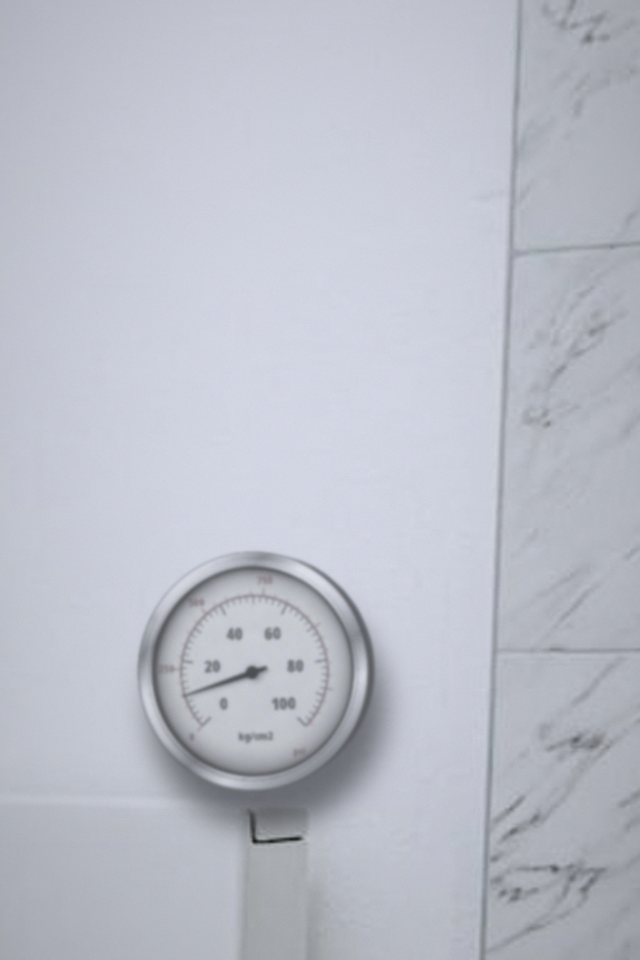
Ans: **10** kg/cm²
